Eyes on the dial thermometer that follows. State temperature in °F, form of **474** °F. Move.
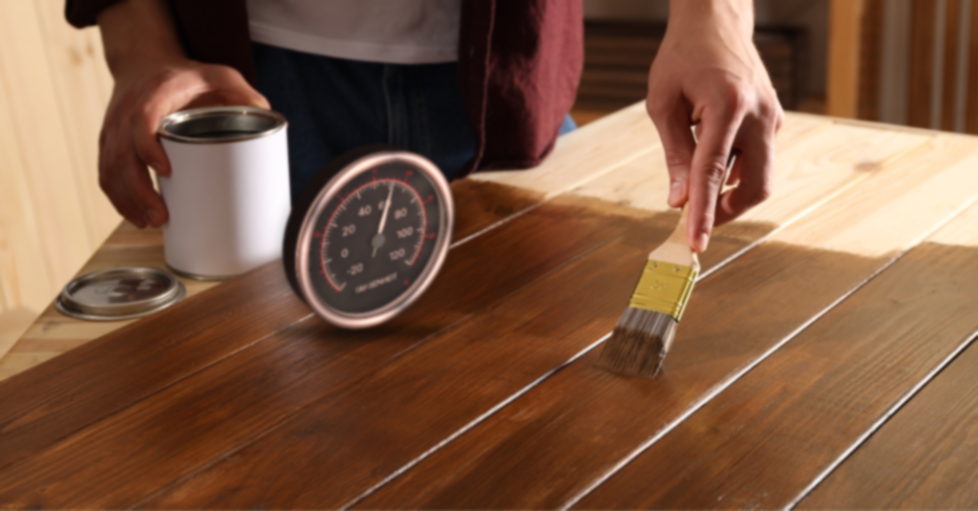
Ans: **60** °F
